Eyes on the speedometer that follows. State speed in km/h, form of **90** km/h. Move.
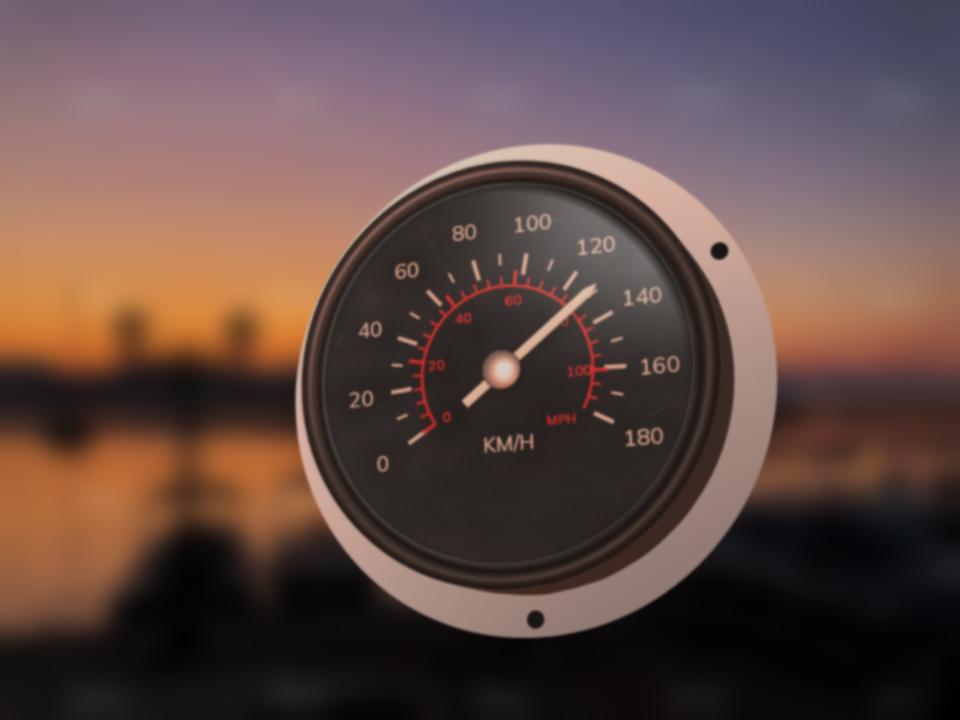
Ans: **130** km/h
